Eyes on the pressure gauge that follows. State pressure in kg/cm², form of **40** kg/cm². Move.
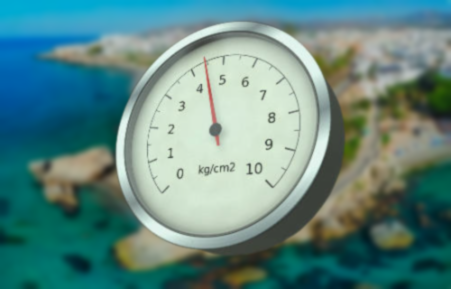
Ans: **4.5** kg/cm²
